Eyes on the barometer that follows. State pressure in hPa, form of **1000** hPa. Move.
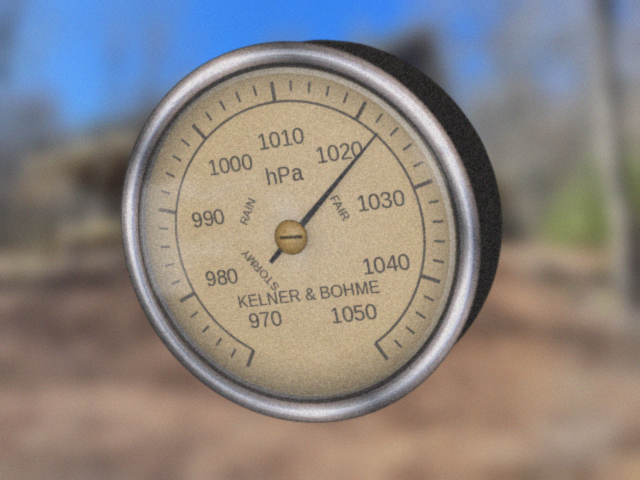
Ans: **1023** hPa
